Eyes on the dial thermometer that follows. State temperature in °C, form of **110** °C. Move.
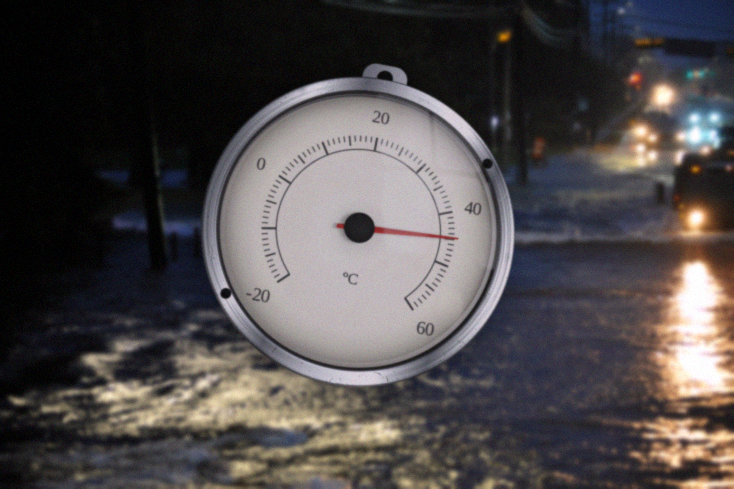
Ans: **45** °C
